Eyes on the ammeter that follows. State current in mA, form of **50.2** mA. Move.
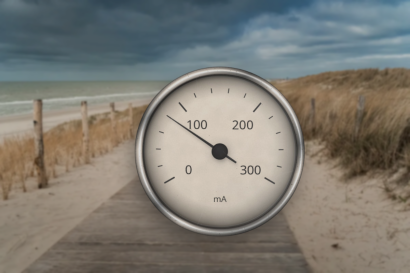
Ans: **80** mA
